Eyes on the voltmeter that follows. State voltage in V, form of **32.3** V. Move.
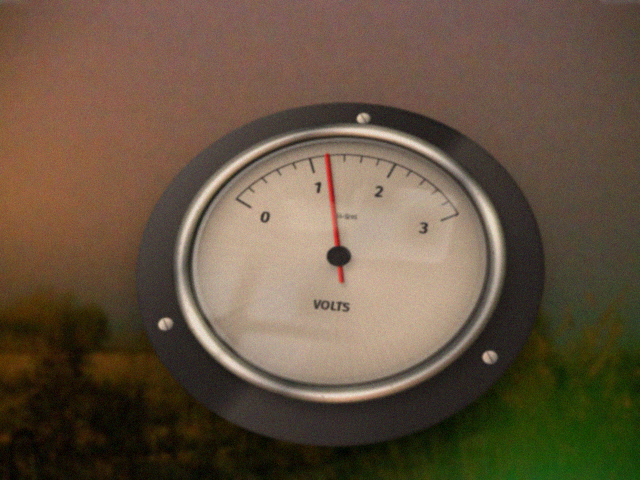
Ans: **1.2** V
